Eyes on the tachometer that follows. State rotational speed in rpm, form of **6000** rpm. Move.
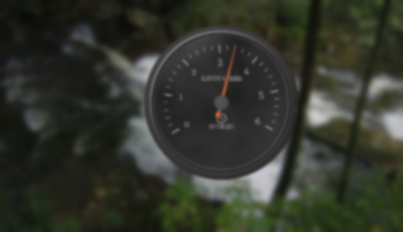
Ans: **3400** rpm
